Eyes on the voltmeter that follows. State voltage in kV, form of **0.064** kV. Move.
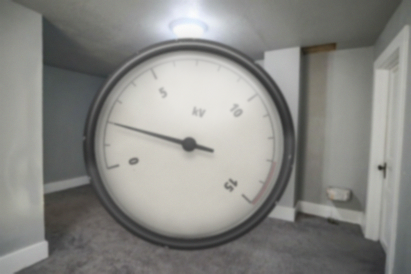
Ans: **2** kV
